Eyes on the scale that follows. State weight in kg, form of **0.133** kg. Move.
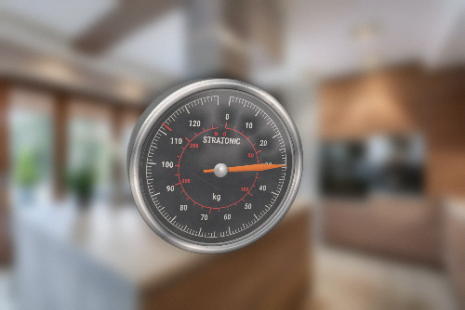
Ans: **30** kg
